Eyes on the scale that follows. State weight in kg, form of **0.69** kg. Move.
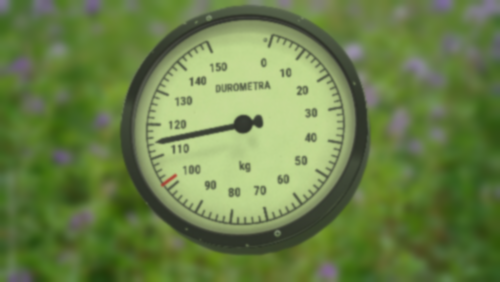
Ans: **114** kg
